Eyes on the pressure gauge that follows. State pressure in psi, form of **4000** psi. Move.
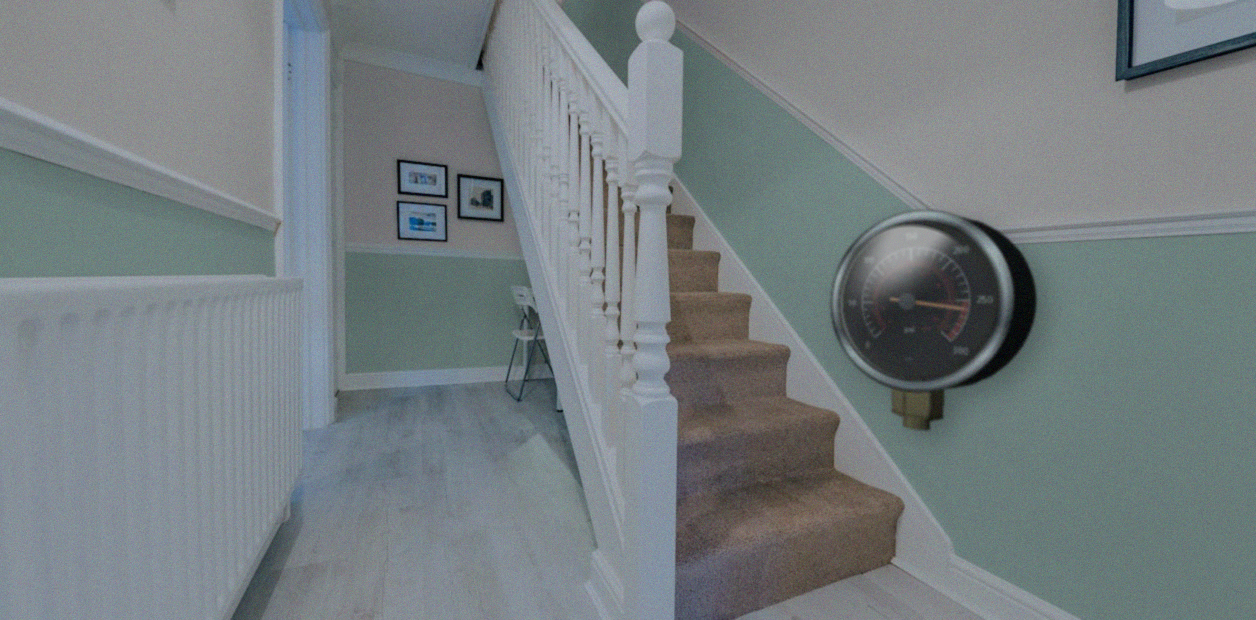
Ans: **260** psi
